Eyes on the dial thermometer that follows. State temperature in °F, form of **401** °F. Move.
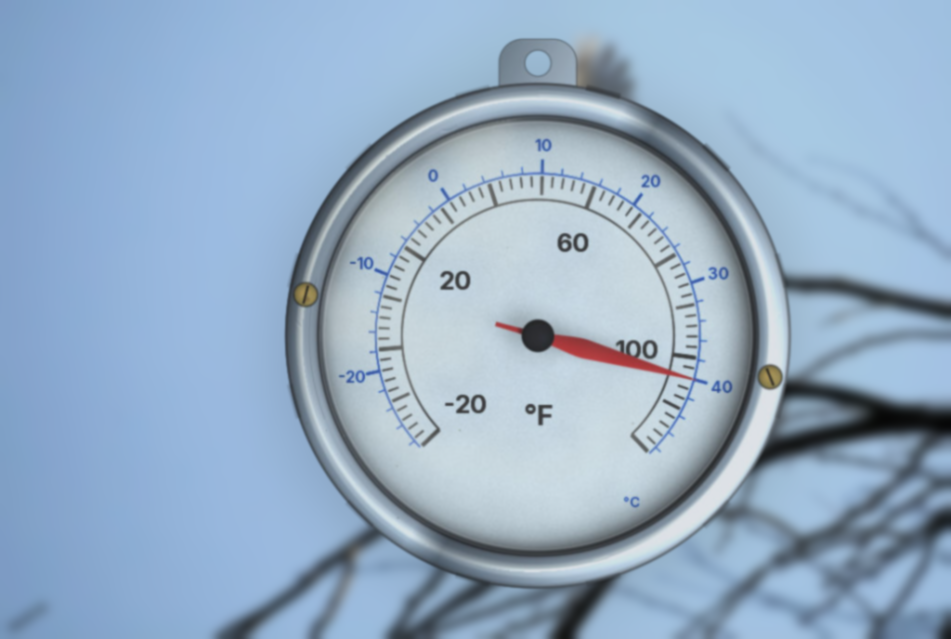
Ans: **104** °F
